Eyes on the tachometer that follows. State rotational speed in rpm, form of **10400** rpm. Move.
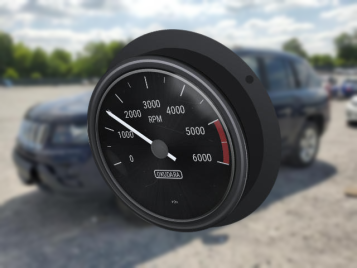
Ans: **1500** rpm
